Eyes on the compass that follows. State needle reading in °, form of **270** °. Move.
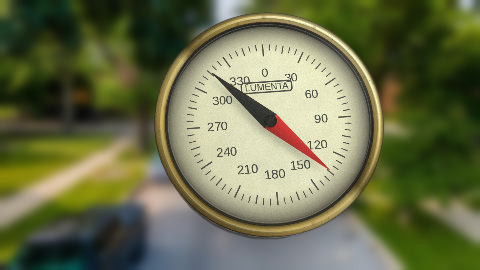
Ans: **135** °
